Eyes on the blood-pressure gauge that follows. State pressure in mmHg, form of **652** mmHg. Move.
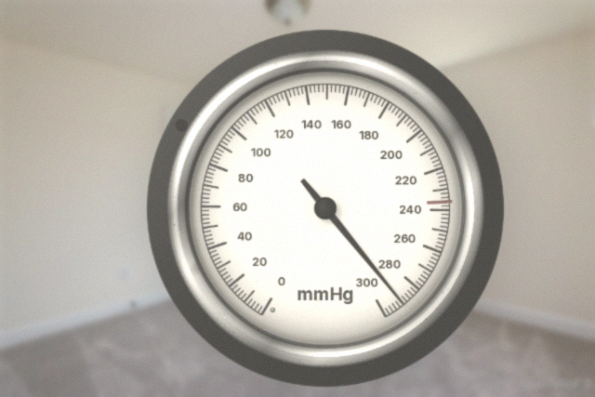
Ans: **290** mmHg
